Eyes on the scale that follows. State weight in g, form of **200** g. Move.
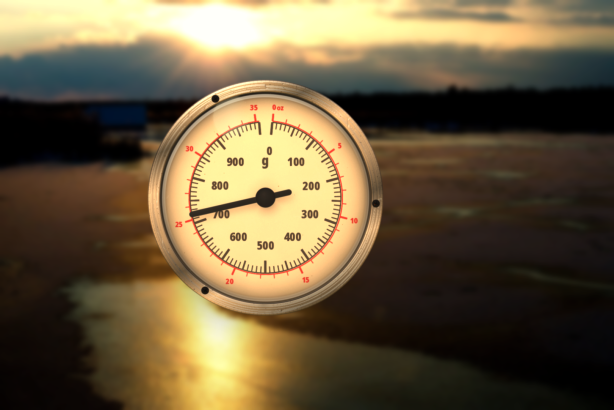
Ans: **720** g
